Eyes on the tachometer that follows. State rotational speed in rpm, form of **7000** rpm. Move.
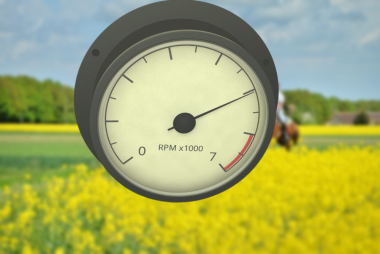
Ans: **5000** rpm
